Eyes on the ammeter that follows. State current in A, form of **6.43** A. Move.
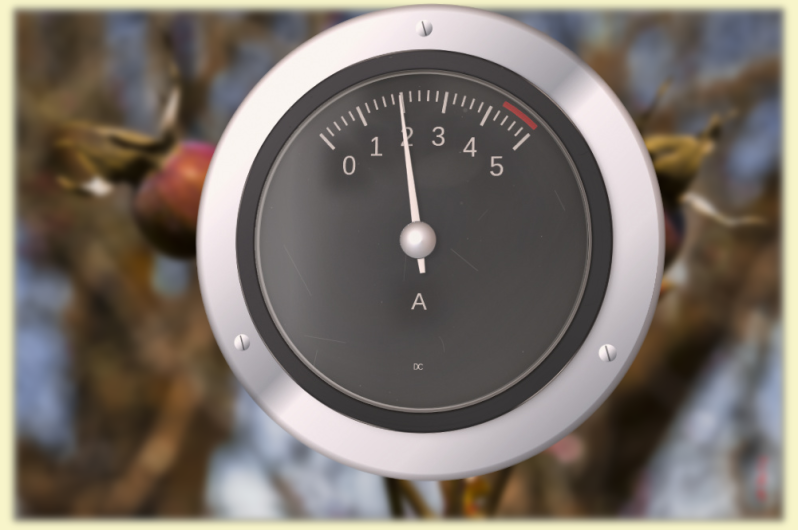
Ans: **2** A
